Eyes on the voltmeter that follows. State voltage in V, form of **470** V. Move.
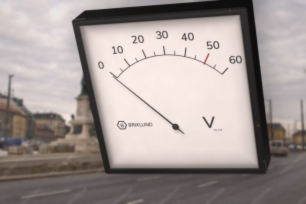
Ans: **0** V
